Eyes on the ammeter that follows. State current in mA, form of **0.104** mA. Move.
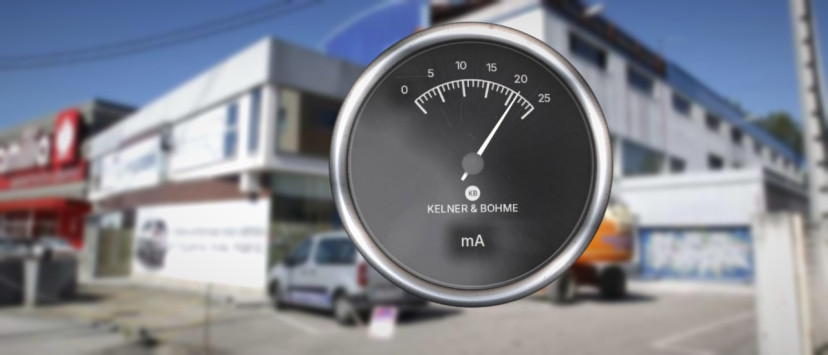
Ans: **21** mA
